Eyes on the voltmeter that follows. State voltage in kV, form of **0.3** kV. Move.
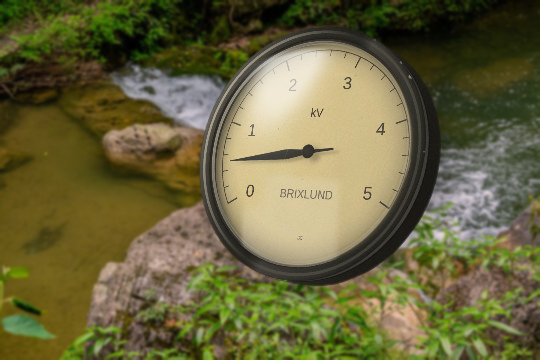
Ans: **0.5** kV
